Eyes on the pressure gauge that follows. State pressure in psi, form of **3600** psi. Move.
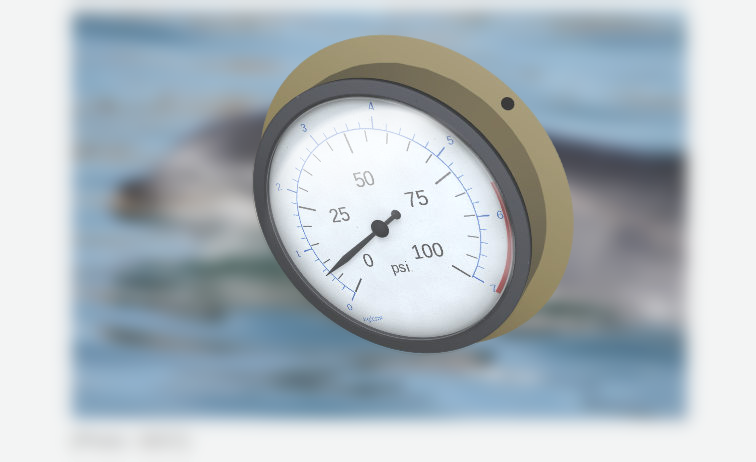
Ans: **7.5** psi
